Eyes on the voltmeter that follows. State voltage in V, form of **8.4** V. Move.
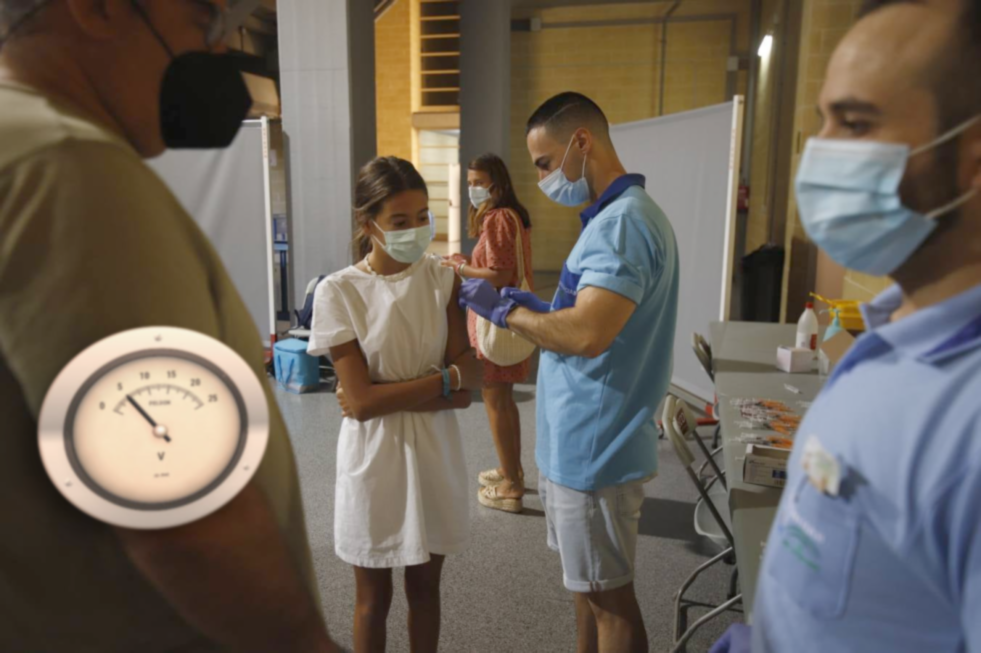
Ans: **5** V
